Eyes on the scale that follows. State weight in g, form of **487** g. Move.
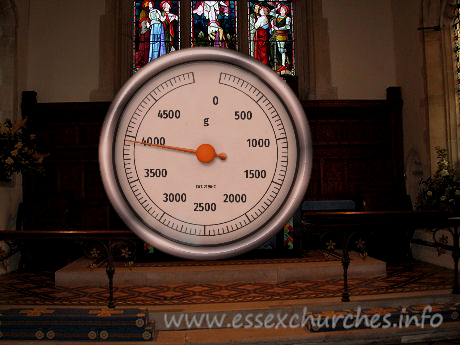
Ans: **3950** g
